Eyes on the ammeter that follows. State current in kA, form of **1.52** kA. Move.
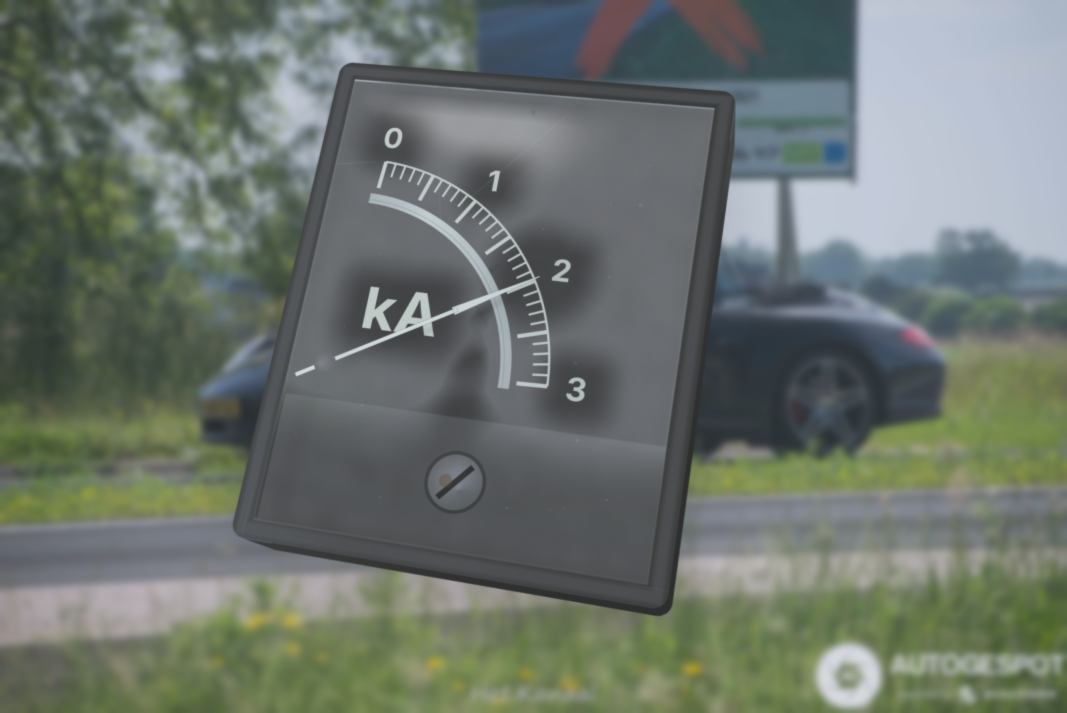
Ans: **2** kA
